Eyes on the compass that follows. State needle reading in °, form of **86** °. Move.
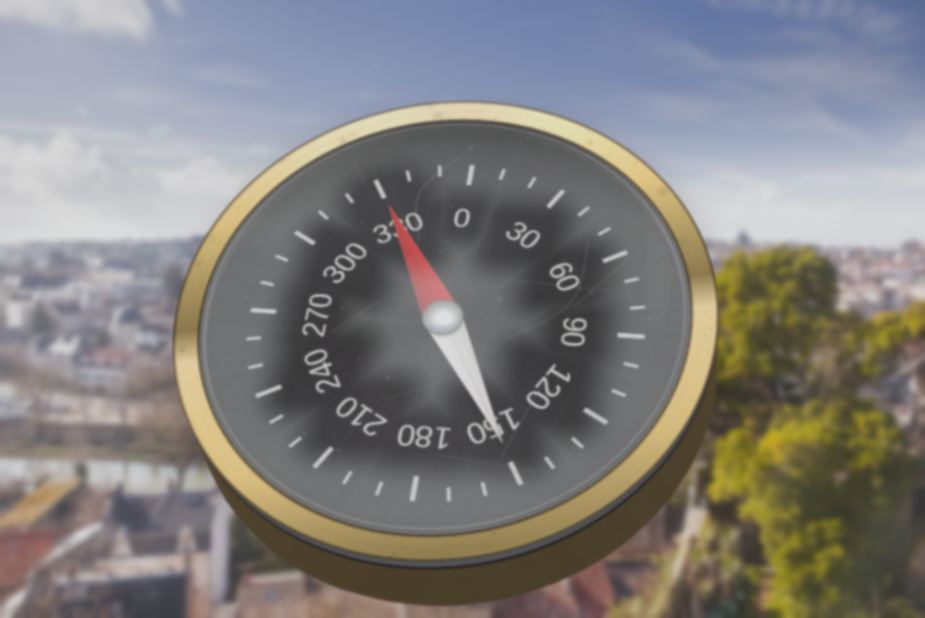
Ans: **330** °
